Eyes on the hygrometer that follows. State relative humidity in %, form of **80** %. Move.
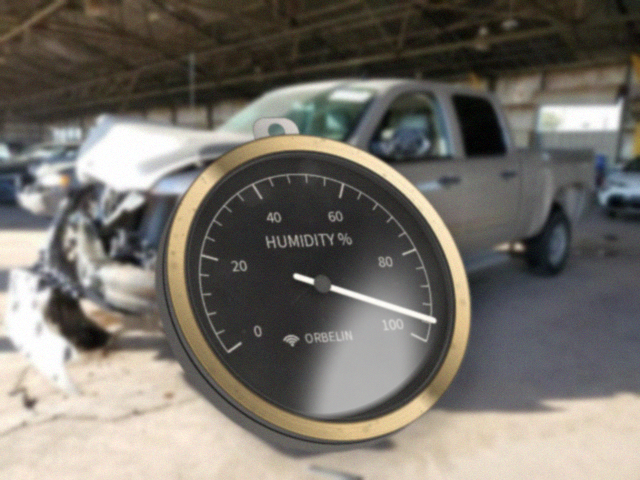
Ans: **96** %
